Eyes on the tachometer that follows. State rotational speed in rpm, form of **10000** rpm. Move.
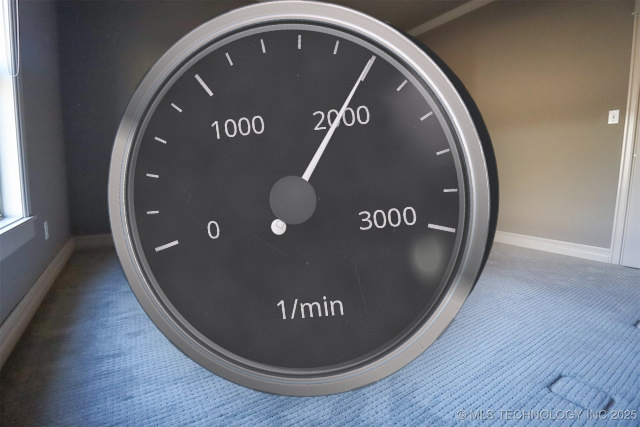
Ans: **2000** rpm
